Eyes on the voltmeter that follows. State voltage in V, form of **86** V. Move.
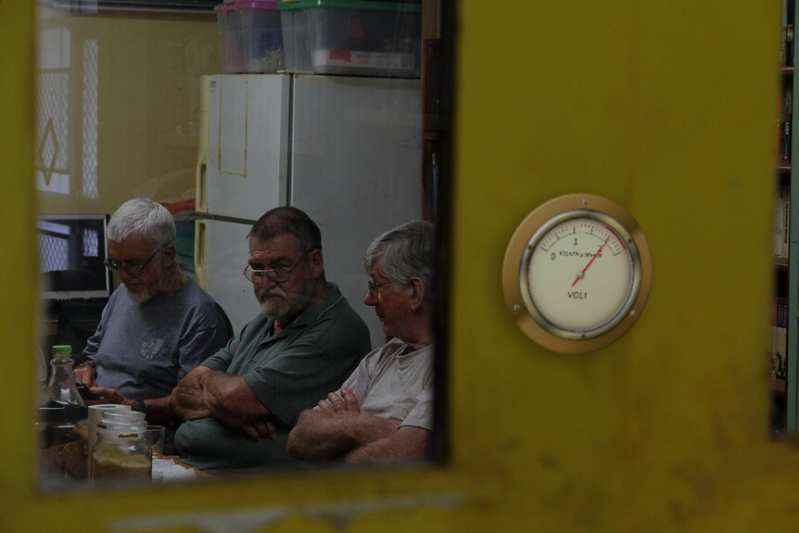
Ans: **2** V
